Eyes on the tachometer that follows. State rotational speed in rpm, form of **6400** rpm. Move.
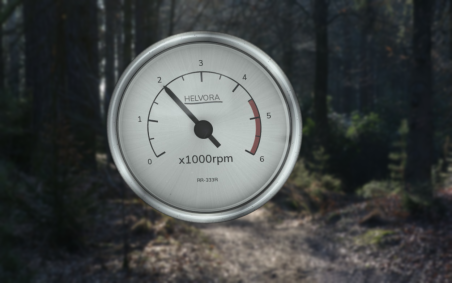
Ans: **2000** rpm
